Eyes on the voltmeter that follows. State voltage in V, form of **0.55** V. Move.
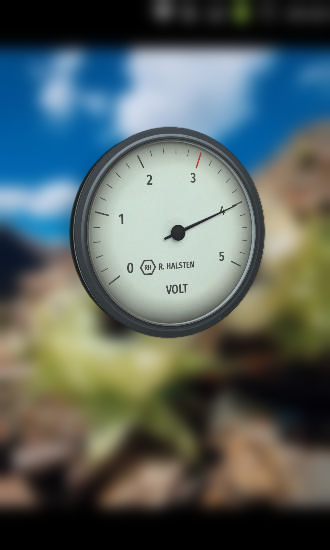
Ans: **4** V
